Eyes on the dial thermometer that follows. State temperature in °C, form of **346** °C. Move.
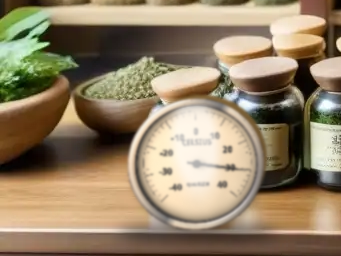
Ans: **30** °C
